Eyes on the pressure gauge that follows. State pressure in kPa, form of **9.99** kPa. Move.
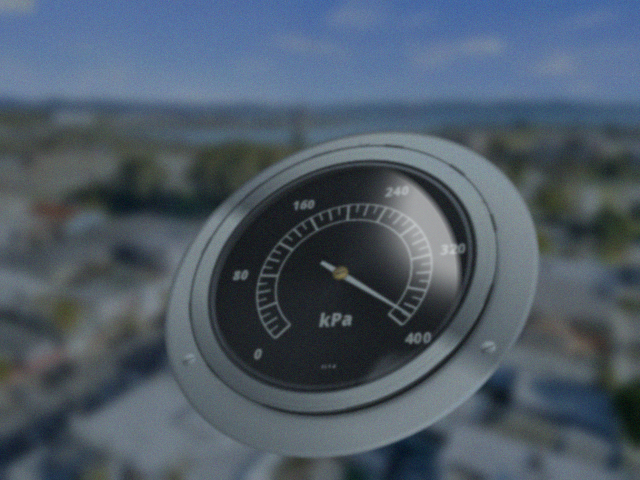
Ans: **390** kPa
